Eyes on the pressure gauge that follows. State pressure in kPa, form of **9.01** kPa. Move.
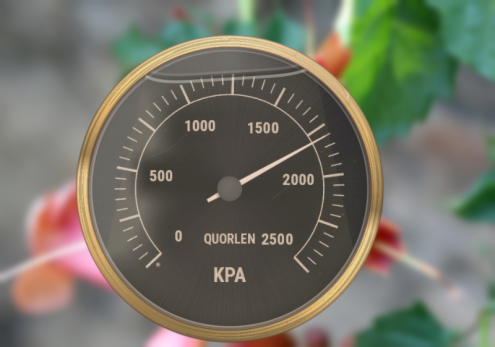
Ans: **1800** kPa
